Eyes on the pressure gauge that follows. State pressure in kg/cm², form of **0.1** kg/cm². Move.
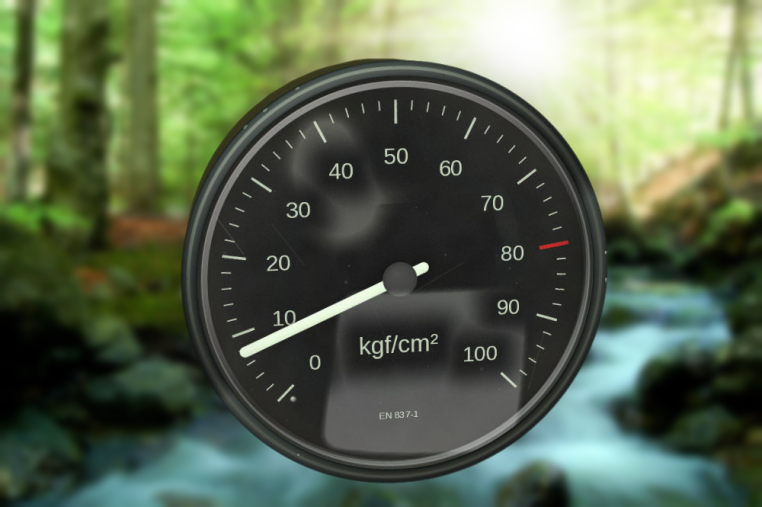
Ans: **8** kg/cm²
